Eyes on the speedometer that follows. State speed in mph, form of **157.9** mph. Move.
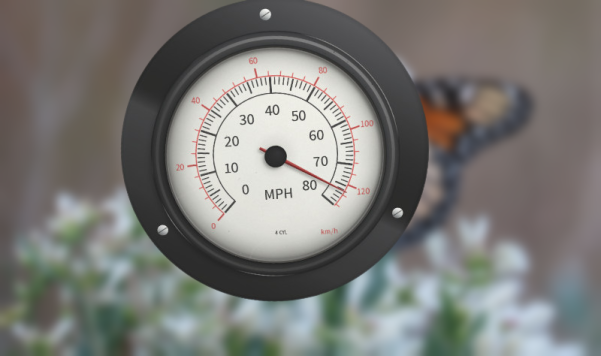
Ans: **76** mph
